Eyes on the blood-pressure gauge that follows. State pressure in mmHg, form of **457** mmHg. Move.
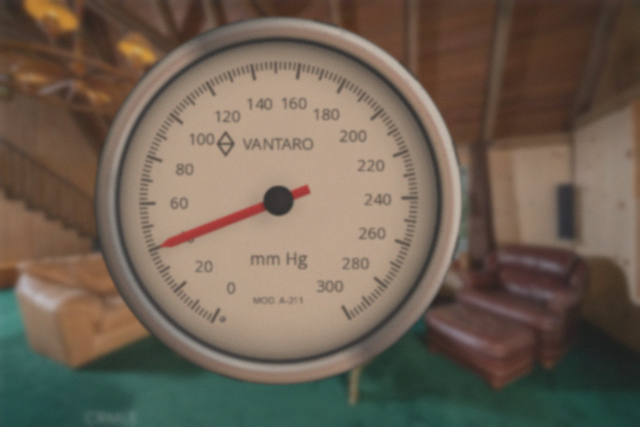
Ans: **40** mmHg
